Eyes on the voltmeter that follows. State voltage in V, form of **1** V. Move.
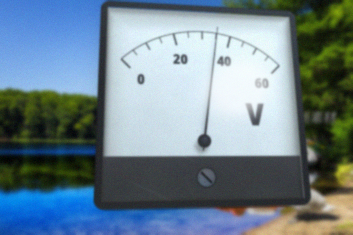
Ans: **35** V
